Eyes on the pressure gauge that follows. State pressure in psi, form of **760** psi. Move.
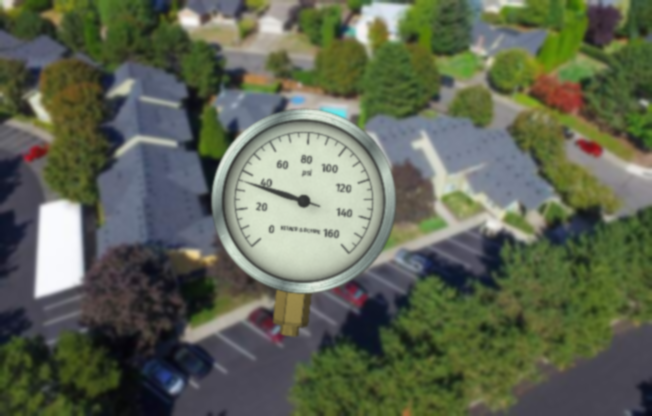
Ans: **35** psi
